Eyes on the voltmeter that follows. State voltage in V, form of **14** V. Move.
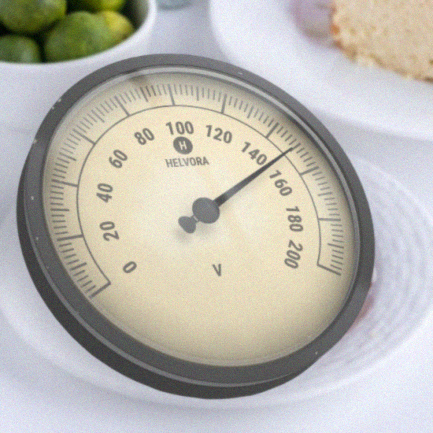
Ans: **150** V
